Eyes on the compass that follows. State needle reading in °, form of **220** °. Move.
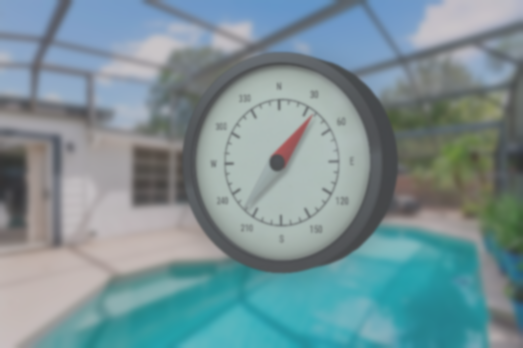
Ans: **40** °
